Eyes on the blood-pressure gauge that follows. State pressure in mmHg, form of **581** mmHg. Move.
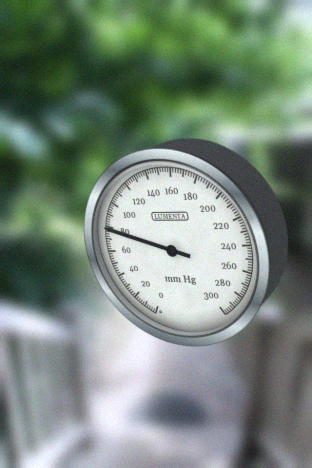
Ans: **80** mmHg
